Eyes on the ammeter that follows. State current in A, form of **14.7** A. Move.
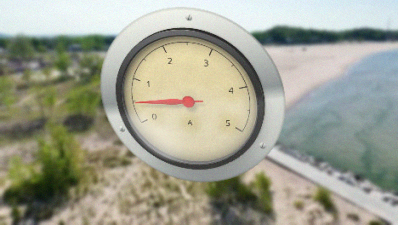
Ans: **0.5** A
